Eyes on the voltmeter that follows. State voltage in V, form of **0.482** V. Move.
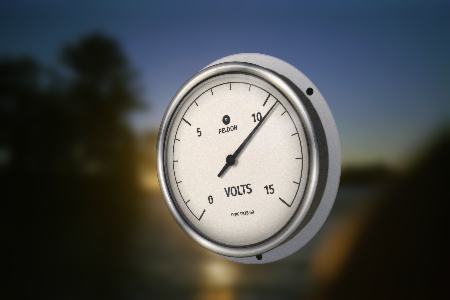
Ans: **10.5** V
